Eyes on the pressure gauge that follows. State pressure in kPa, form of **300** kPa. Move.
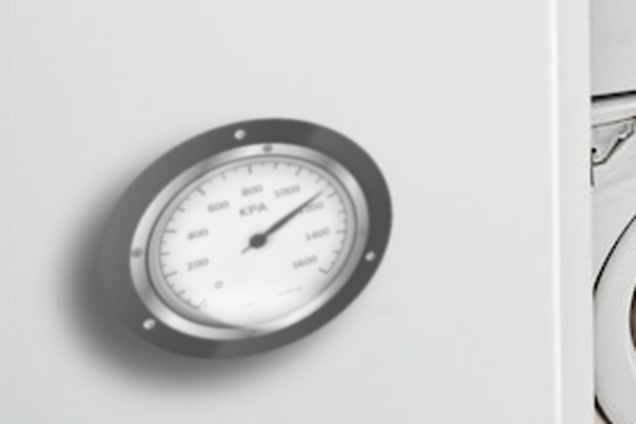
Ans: **1150** kPa
